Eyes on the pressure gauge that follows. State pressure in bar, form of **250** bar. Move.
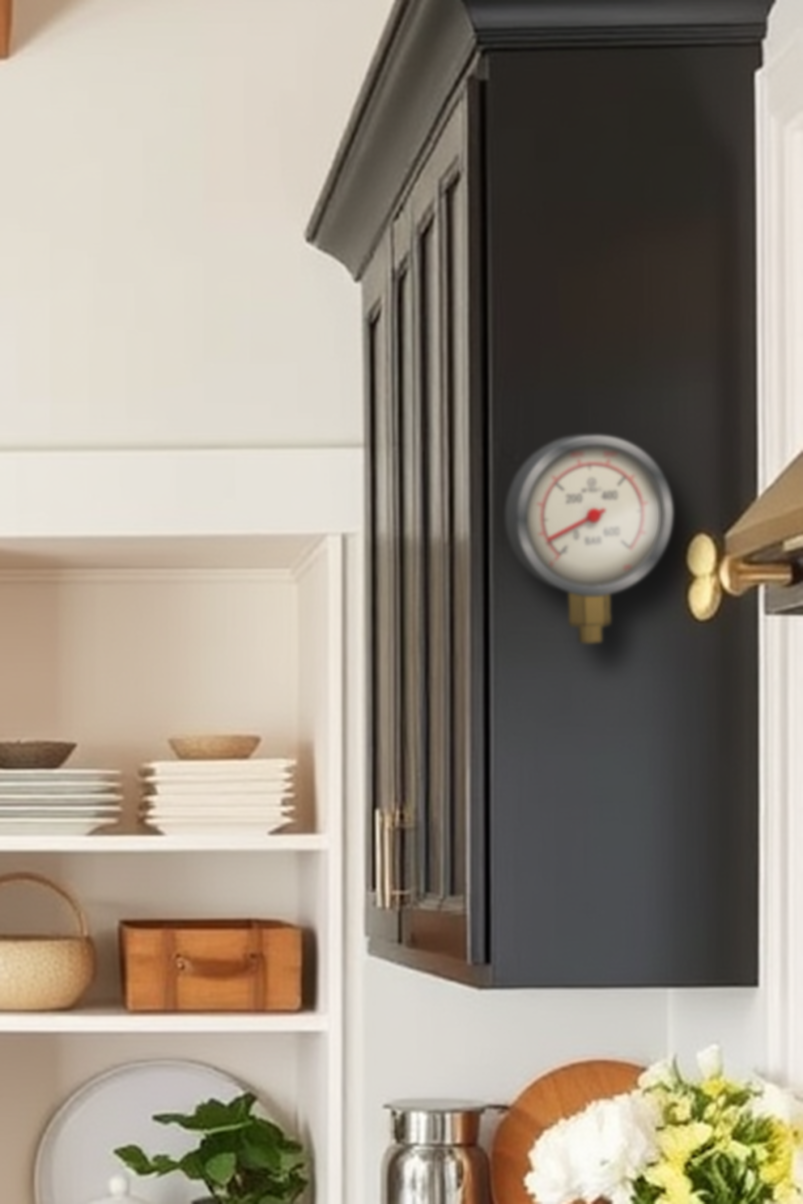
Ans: **50** bar
